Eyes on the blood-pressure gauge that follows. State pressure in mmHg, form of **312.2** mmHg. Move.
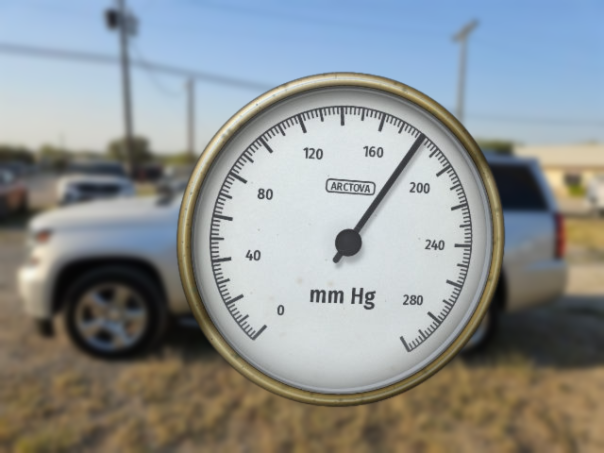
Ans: **180** mmHg
